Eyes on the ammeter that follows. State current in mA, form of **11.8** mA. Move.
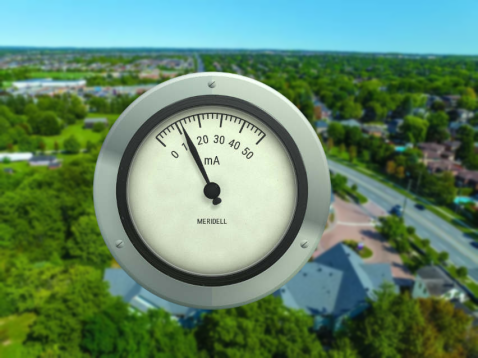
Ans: **12** mA
